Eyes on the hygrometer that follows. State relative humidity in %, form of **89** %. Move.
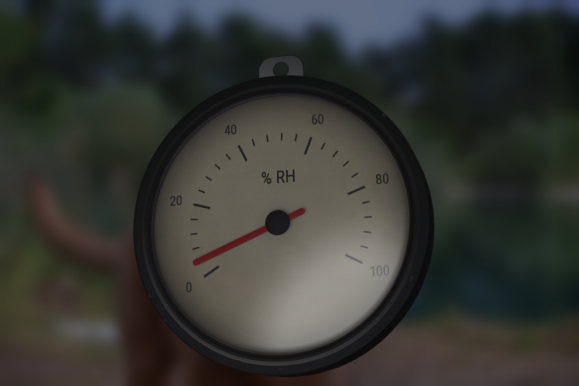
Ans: **4** %
